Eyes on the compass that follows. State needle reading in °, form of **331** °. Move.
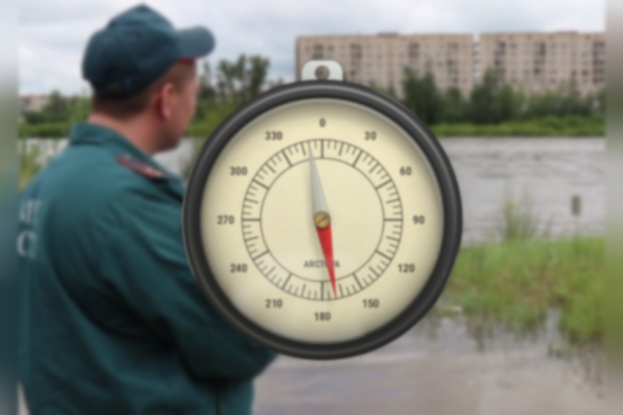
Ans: **170** °
